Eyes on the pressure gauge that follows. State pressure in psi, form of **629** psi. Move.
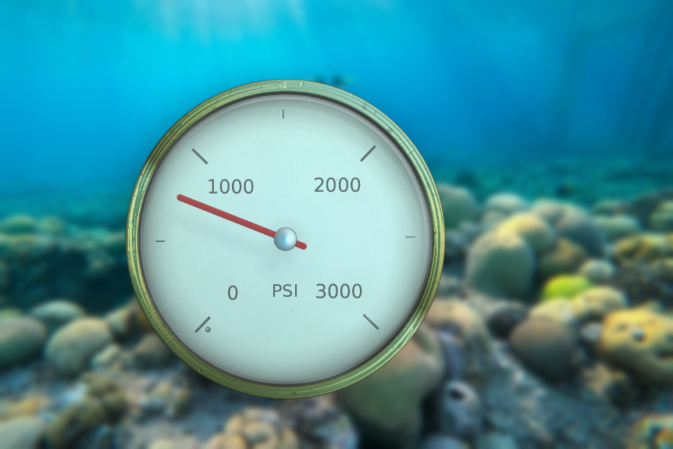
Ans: **750** psi
